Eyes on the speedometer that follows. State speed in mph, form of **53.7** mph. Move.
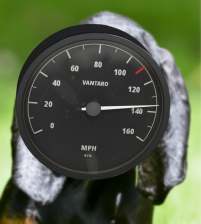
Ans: **135** mph
